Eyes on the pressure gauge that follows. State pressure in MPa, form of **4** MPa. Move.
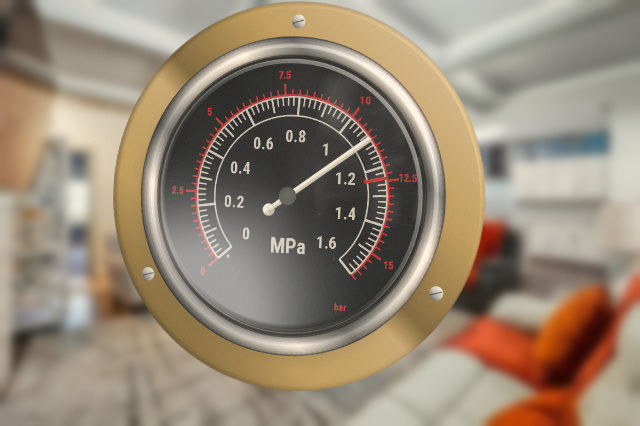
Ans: **1.1** MPa
